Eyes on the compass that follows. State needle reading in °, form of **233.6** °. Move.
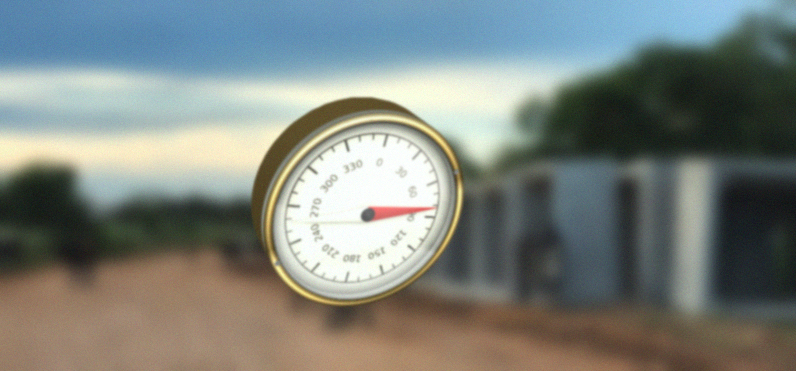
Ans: **80** °
